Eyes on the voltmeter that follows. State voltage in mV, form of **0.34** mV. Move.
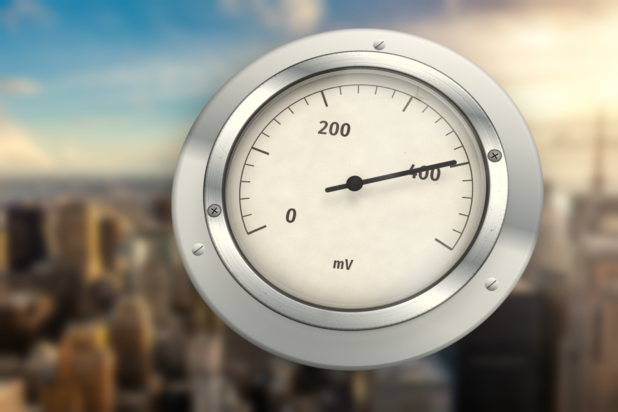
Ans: **400** mV
